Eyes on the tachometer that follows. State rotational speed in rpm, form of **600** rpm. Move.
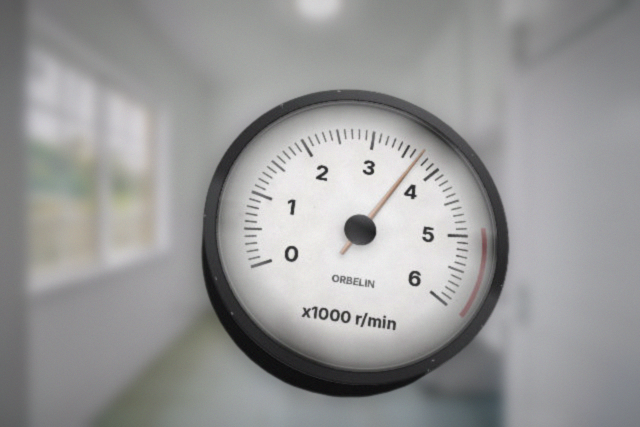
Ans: **3700** rpm
